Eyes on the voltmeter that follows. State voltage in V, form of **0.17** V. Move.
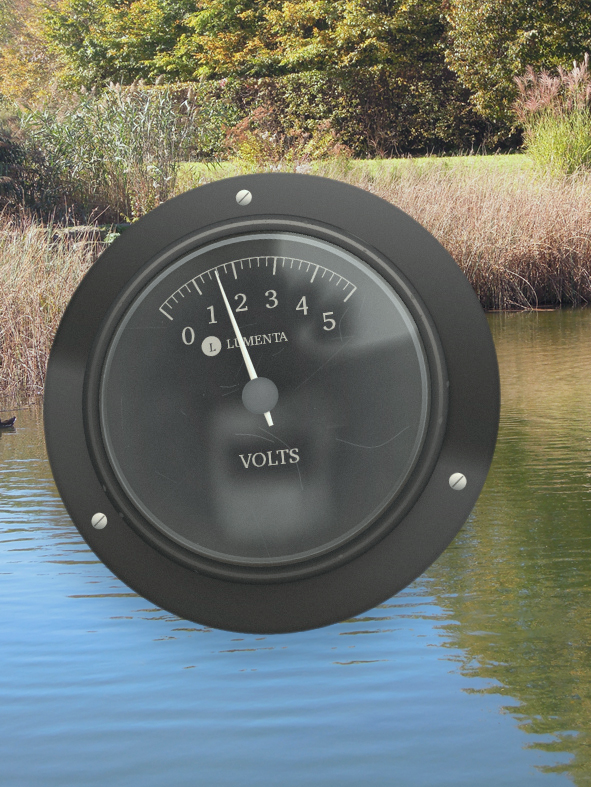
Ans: **1.6** V
